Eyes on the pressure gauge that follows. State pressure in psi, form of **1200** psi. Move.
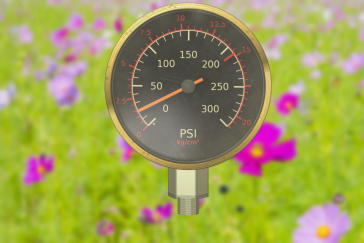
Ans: **20** psi
